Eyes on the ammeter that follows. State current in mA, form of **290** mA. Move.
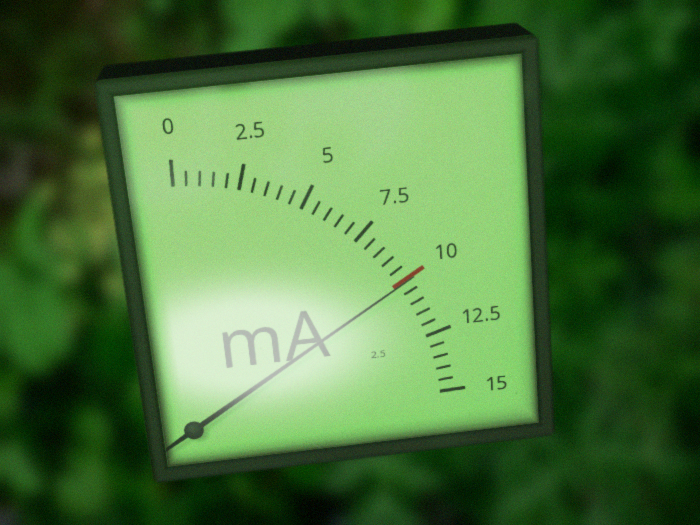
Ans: **10** mA
